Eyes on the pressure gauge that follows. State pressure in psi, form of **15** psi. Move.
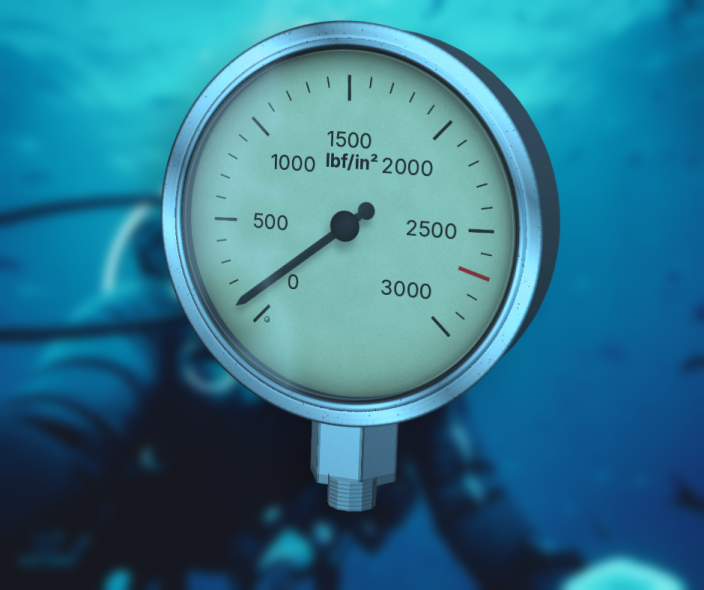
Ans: **100** psi
